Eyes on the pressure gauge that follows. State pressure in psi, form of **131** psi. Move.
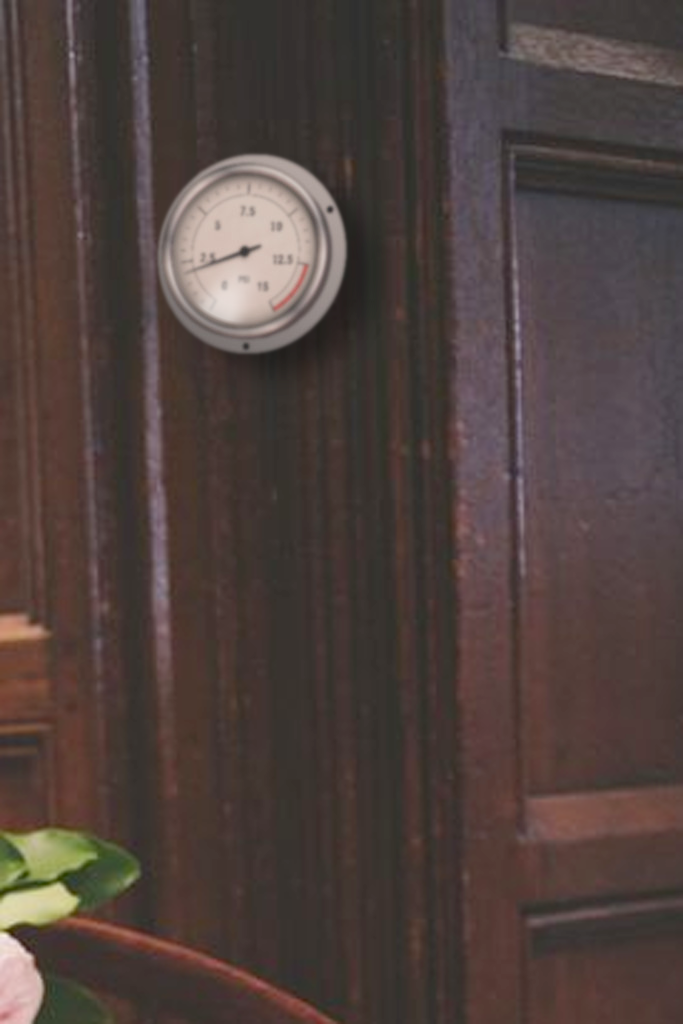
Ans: **2** psi
